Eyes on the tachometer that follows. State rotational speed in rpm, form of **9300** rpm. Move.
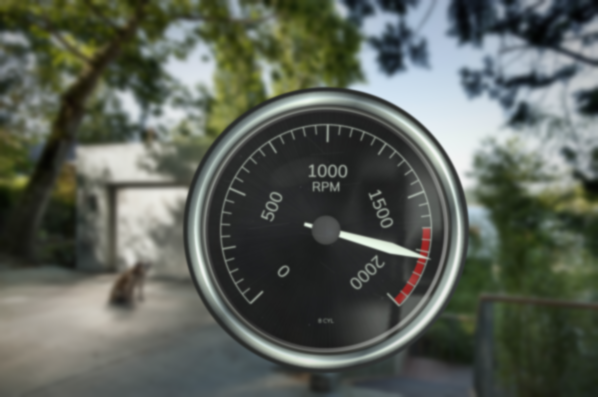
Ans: **1775** rpm
